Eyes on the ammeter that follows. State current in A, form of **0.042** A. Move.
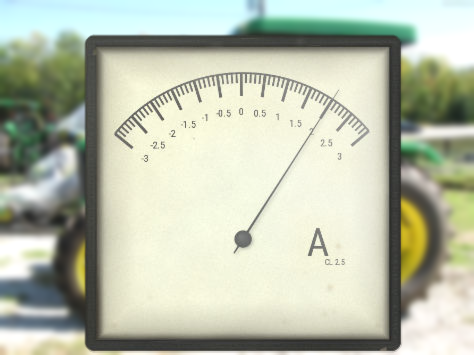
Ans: **2** A
